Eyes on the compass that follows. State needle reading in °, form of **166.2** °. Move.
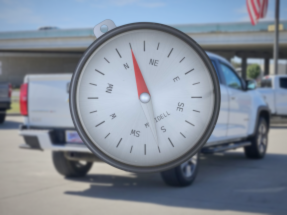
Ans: **15** °
